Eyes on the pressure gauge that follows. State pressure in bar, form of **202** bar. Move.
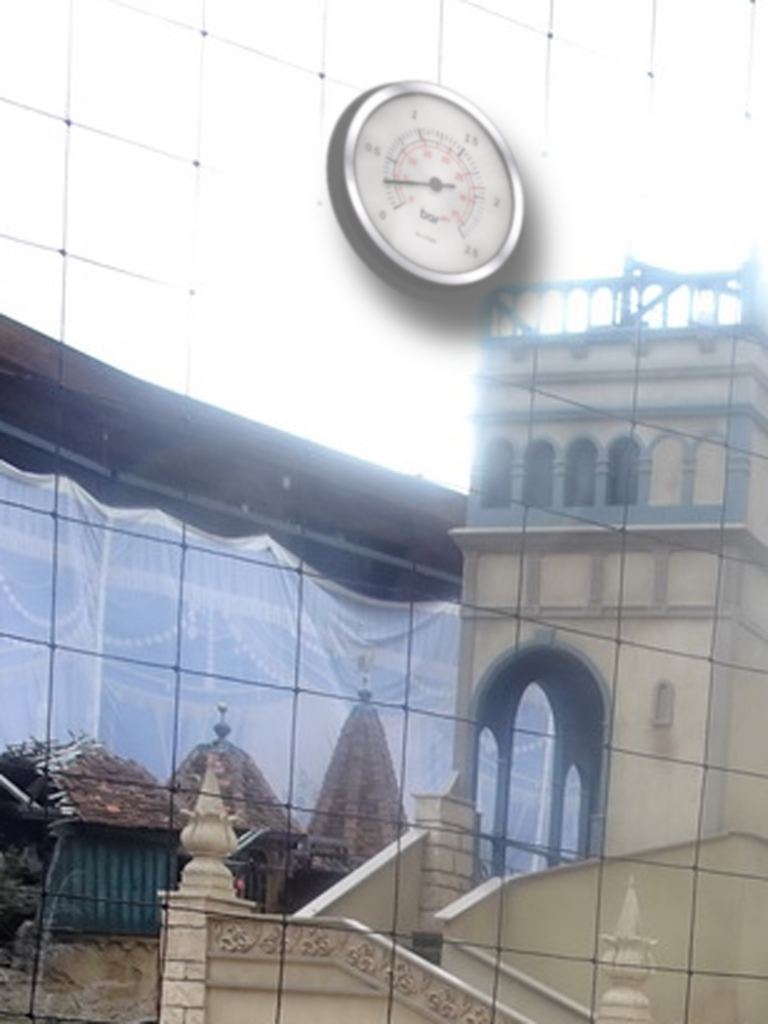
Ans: **0.25** bar
